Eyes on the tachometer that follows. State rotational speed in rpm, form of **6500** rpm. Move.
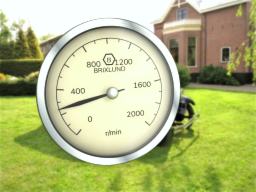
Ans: **250** rpm
